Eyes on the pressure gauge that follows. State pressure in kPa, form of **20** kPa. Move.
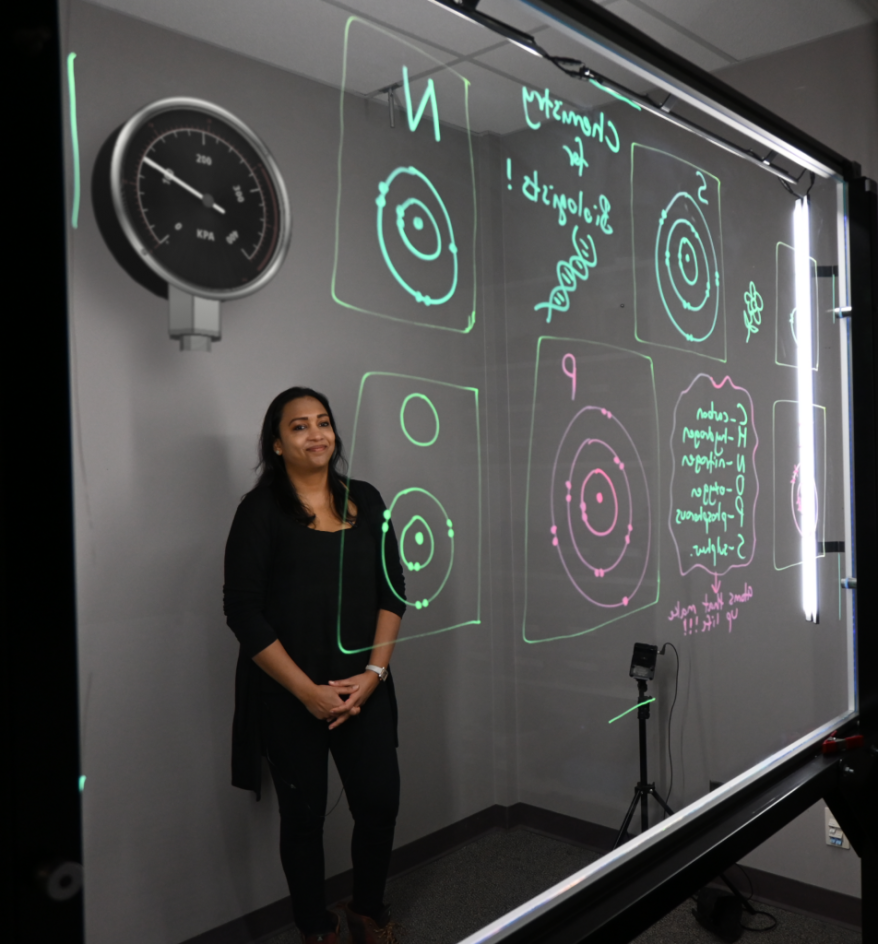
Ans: **100** kPa
